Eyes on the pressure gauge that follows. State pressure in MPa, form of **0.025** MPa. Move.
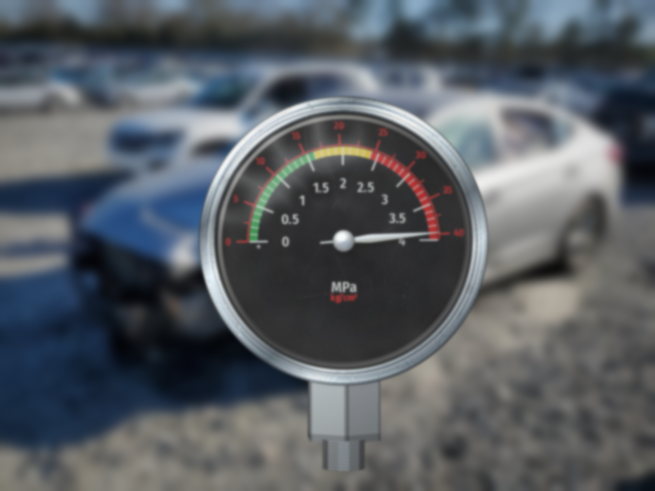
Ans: **3.9** MPa
